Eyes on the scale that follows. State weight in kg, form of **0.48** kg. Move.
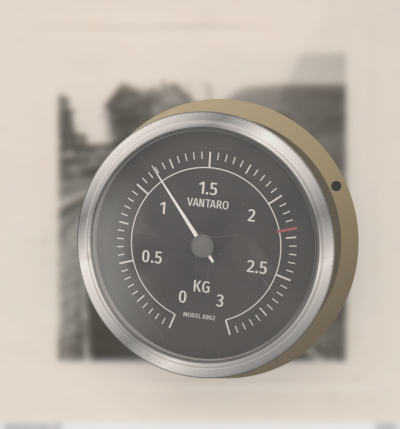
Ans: **1.15** kg
